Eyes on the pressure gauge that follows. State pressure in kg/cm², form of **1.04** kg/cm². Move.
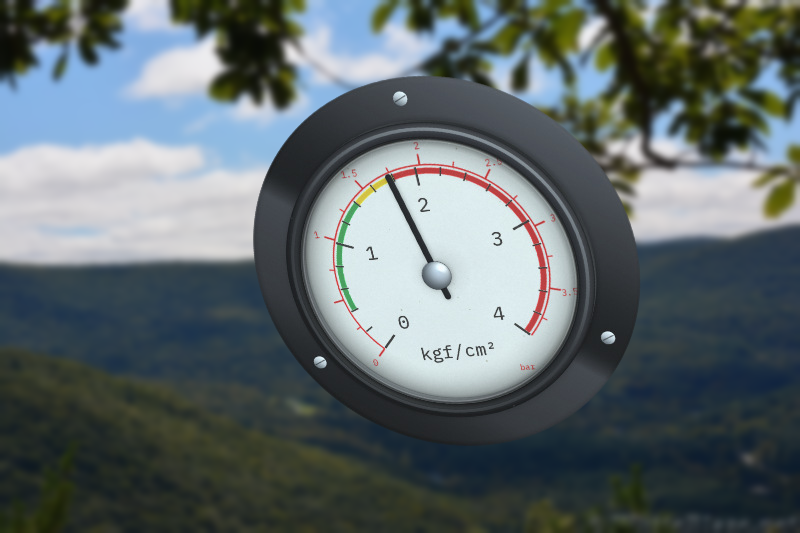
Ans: **1.8** kg/cm²
